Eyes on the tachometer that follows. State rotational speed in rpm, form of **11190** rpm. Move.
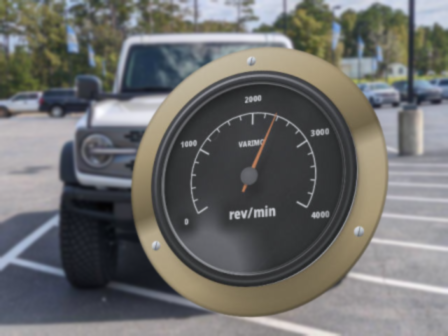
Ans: **2400** rpm
